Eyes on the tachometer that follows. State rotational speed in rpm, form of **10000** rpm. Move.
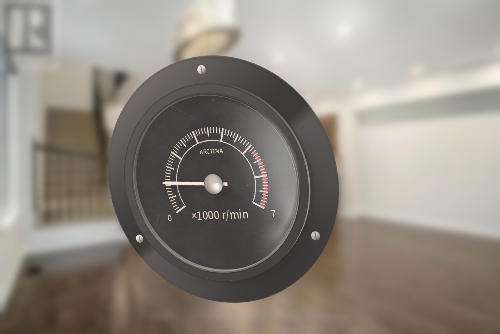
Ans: **1000** rpm
